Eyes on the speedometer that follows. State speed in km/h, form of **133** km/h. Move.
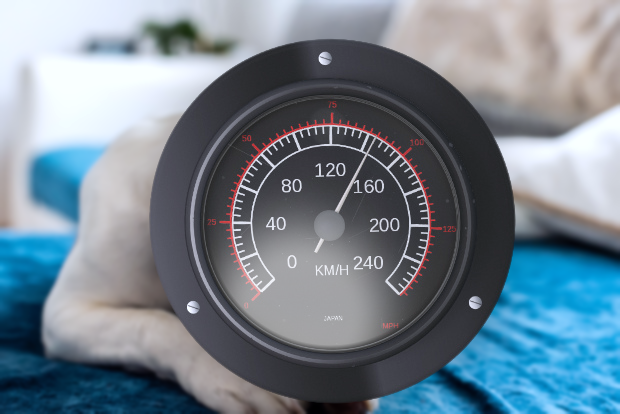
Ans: **144** km/h
